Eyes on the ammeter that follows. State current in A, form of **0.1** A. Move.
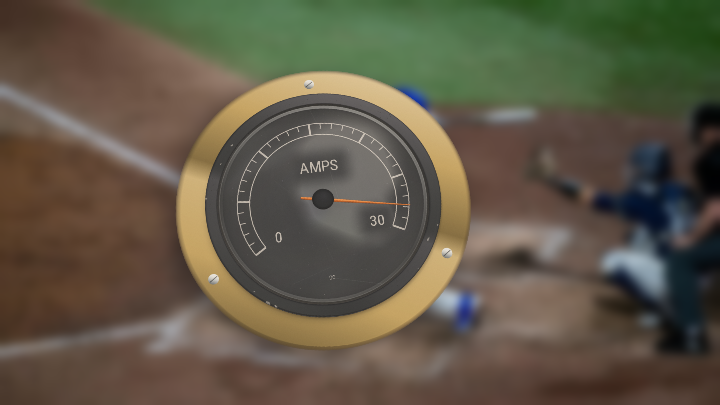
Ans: **28** A
